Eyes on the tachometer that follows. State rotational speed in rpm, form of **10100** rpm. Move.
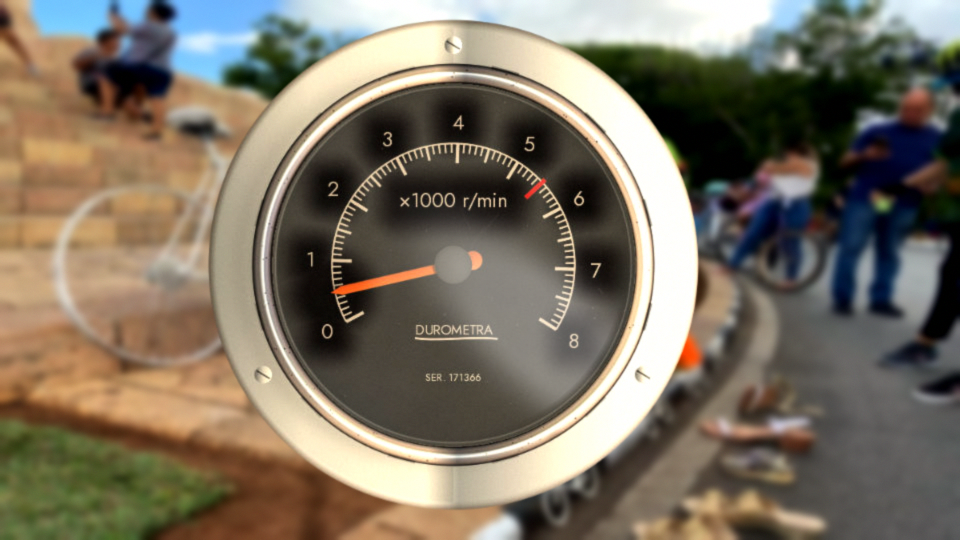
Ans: **500** rpm
